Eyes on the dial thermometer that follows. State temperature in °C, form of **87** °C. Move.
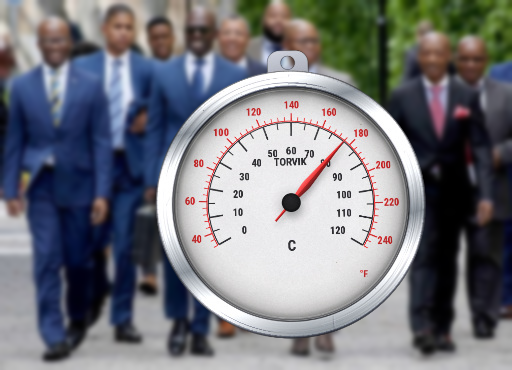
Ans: **80** °C
